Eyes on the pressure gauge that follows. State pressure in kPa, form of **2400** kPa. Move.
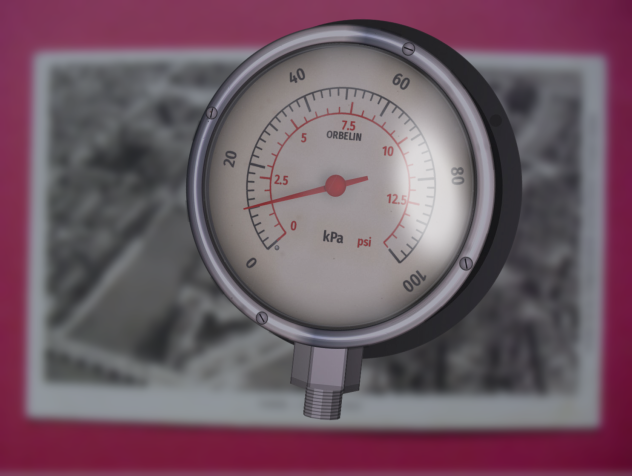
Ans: **10** kPa
